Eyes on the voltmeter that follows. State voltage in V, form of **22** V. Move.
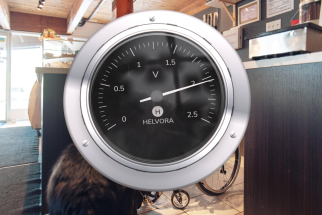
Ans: **2.05** V
